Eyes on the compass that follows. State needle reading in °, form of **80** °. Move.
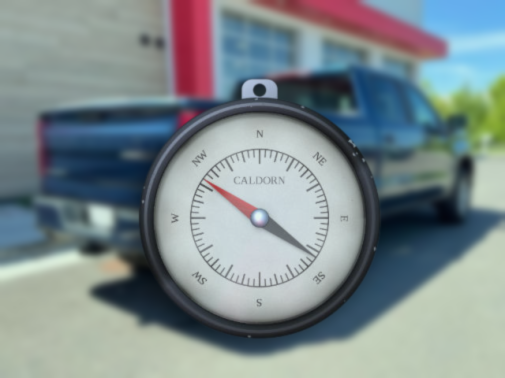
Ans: **305** °
